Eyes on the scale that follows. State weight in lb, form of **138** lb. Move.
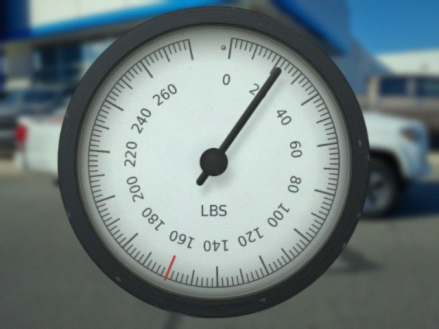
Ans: **22** lb
